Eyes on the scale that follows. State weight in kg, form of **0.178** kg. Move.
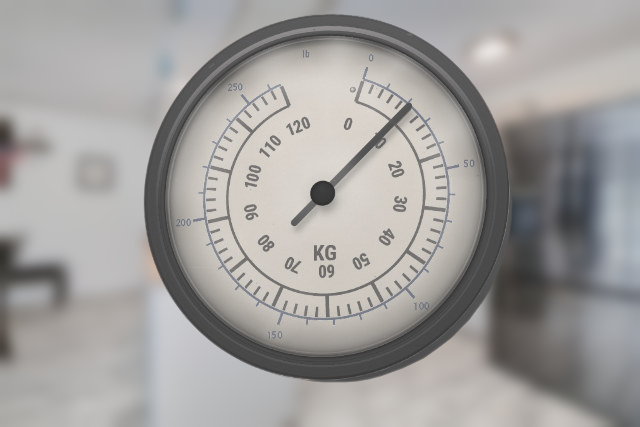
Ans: **10** kg
